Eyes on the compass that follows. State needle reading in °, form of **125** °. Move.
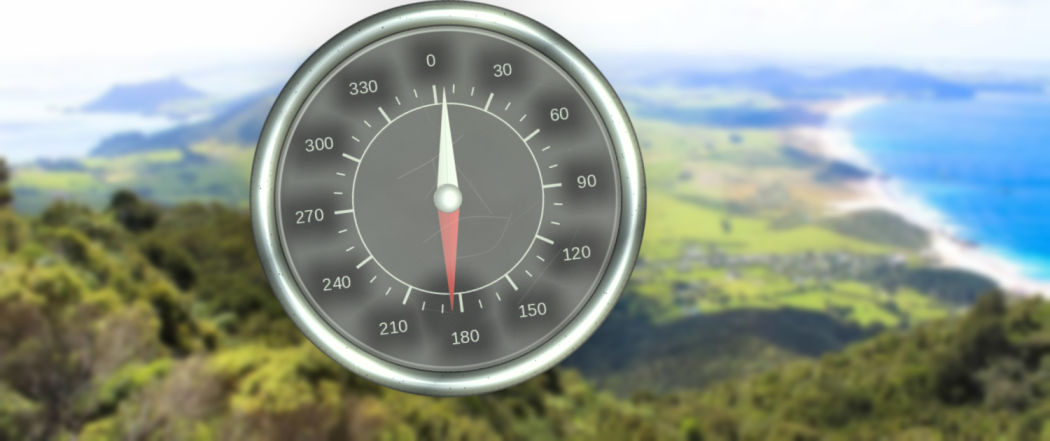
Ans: **185** °
